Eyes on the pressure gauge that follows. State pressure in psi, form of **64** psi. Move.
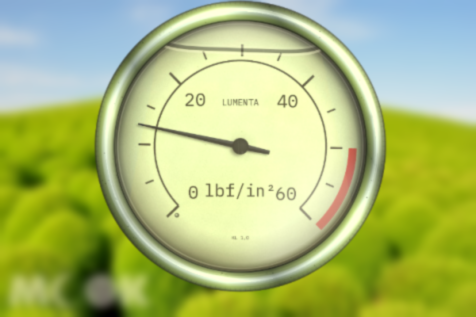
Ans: **12.5** psi
